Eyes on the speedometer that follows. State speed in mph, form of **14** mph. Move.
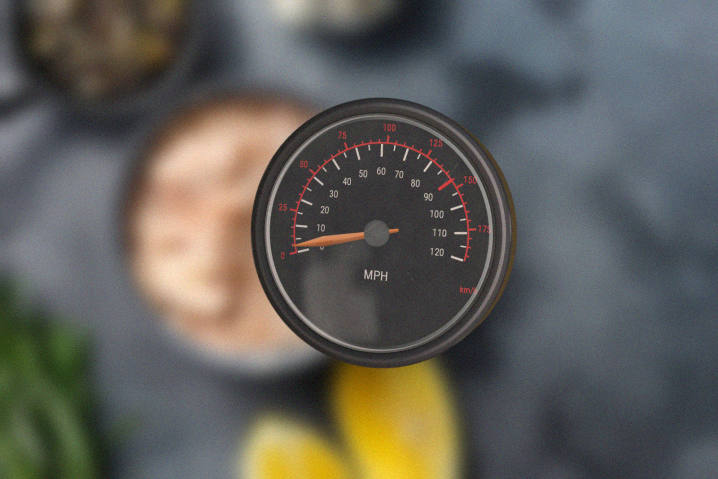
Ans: **2.5** mph
